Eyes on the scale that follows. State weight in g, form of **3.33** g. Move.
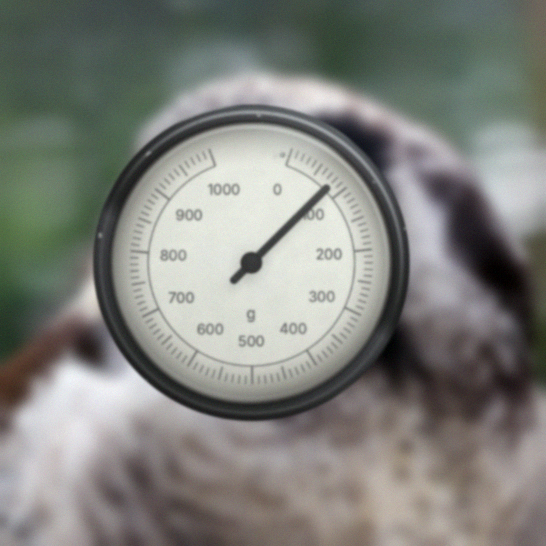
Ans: **80** g
